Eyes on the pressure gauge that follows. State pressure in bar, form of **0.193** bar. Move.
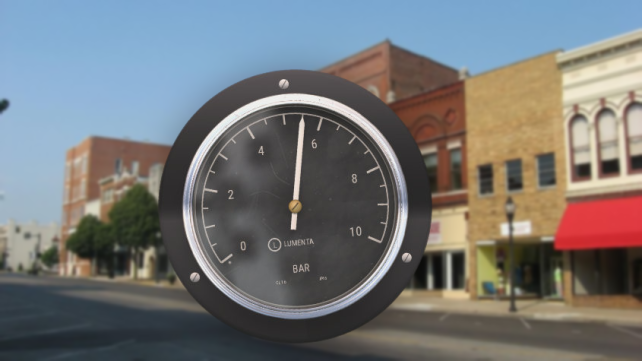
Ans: **5.5** bar
